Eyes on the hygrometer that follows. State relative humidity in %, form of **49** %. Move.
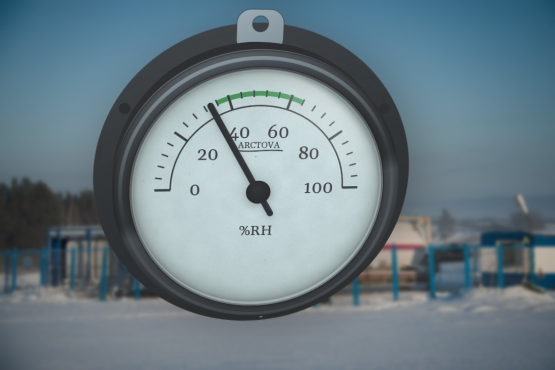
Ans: **34** %
